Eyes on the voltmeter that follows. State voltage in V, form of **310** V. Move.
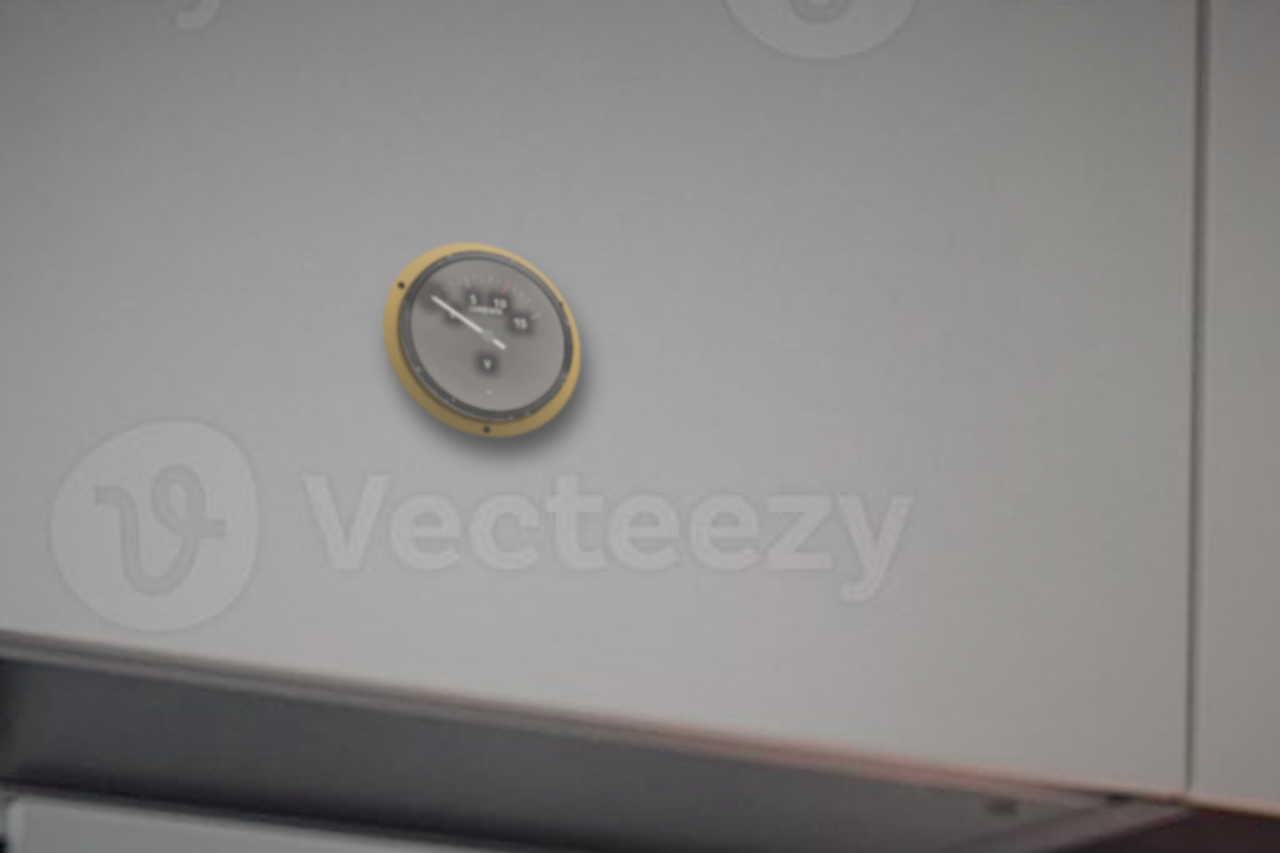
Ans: **0** V
